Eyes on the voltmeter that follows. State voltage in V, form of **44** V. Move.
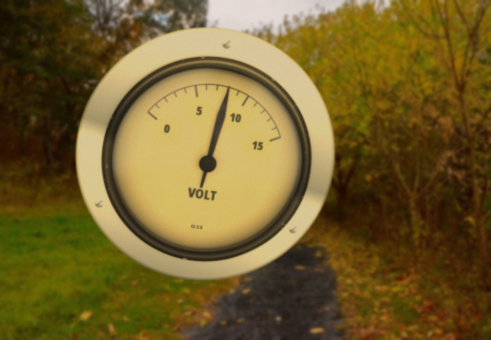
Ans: **8** V
